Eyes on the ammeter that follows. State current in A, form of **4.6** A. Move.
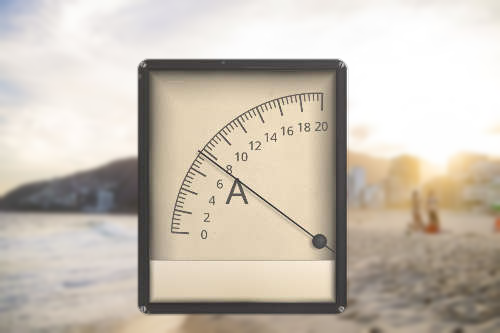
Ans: **7.6** A
